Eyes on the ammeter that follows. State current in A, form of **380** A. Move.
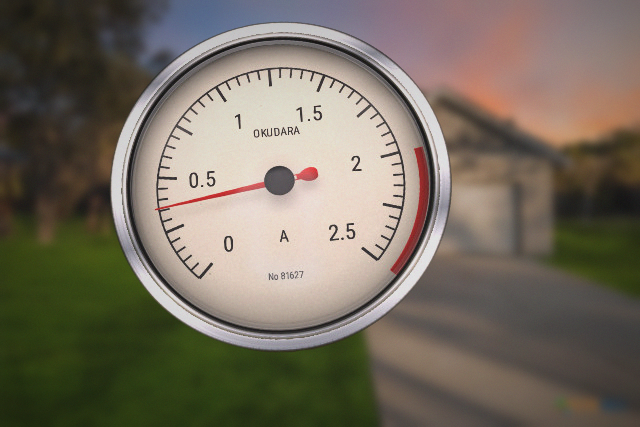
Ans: **0.35** A
